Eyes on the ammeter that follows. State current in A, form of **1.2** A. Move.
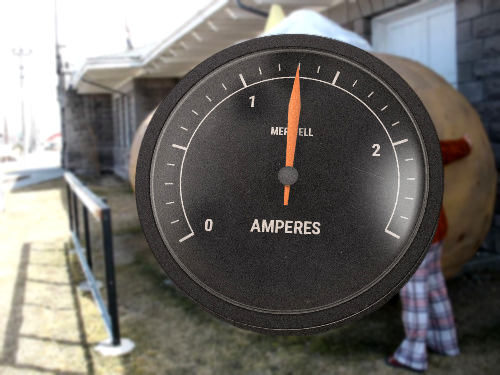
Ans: **1.3** A
